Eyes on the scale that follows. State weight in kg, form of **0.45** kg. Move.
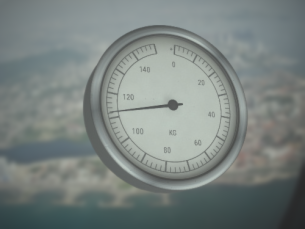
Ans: **112** kg
